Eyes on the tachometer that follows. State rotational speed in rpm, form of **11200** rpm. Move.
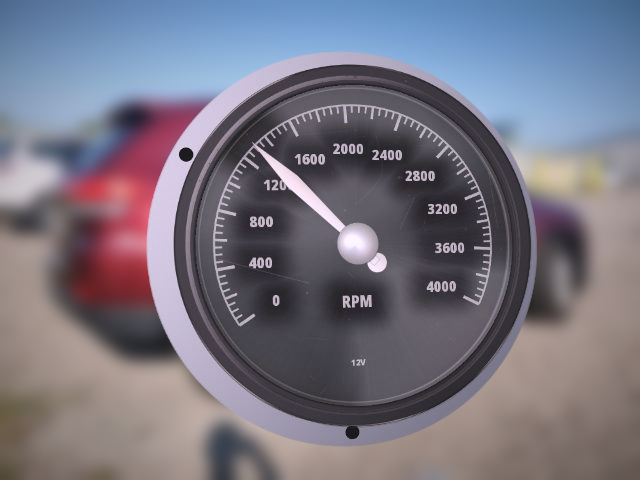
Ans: **1300** rpm
